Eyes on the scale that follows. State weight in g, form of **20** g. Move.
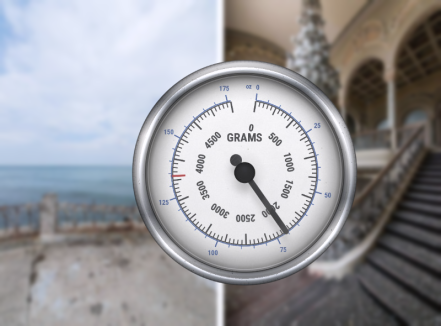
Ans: **2000** g
